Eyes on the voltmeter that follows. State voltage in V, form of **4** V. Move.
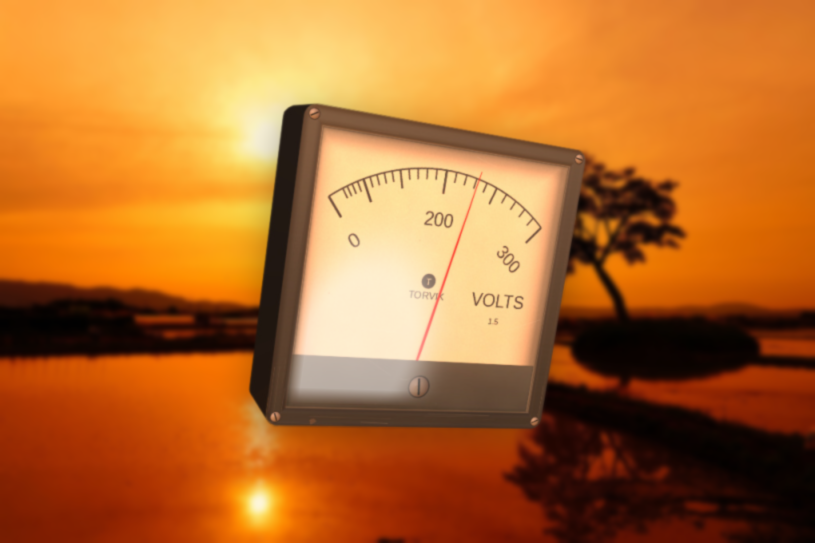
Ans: **230** V
